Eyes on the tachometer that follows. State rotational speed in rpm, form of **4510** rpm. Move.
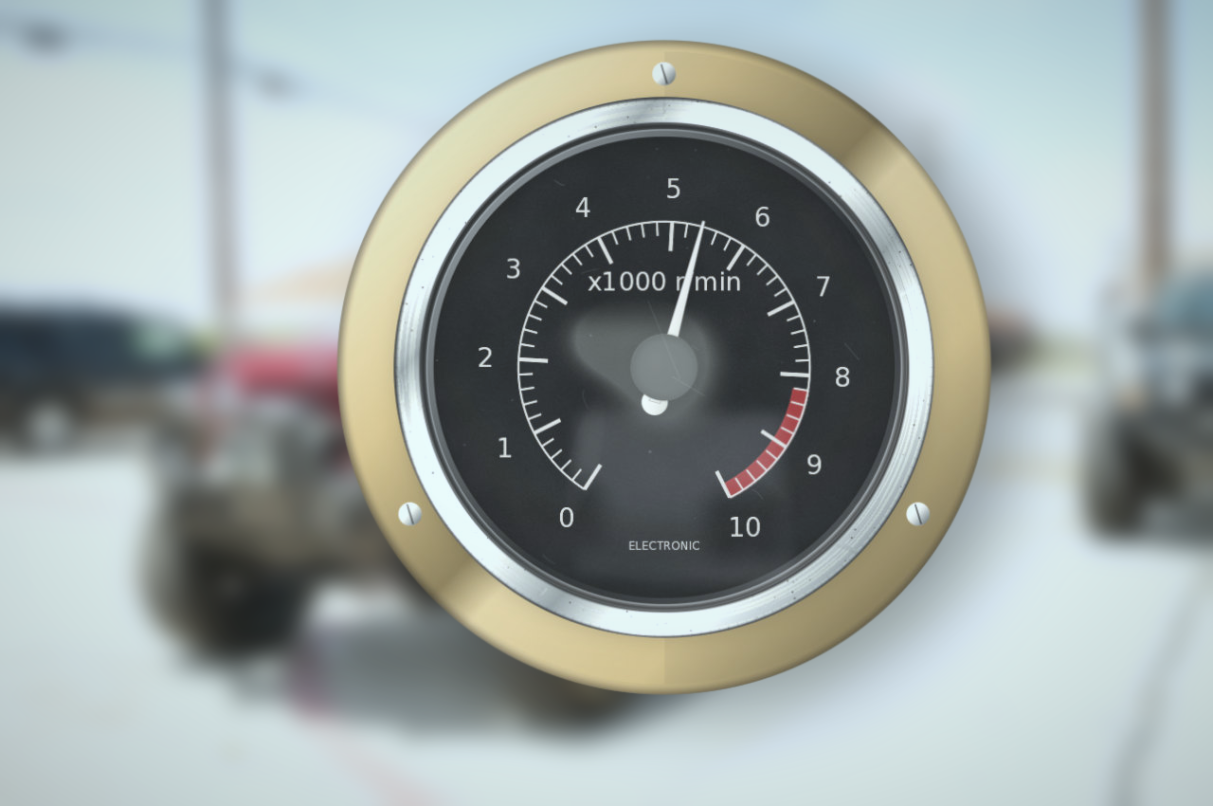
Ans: **5400** rpm
